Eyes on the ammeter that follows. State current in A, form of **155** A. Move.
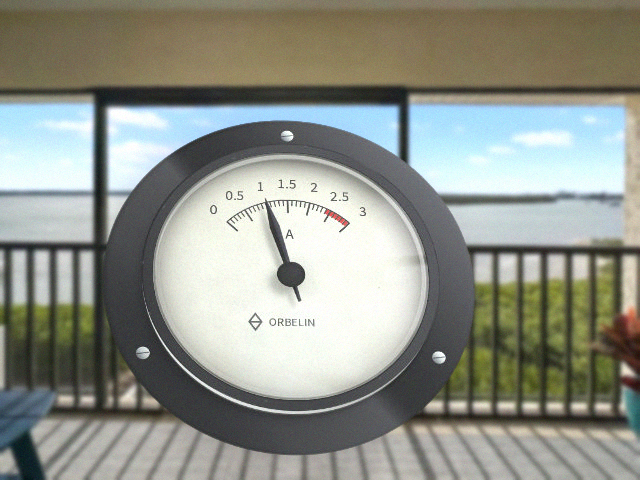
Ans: **1** A
